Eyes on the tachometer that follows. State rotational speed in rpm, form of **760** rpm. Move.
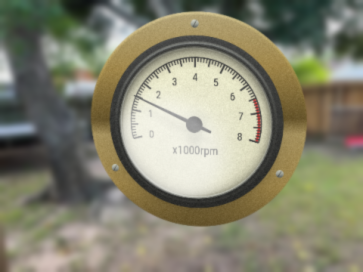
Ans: **1500** rpm
